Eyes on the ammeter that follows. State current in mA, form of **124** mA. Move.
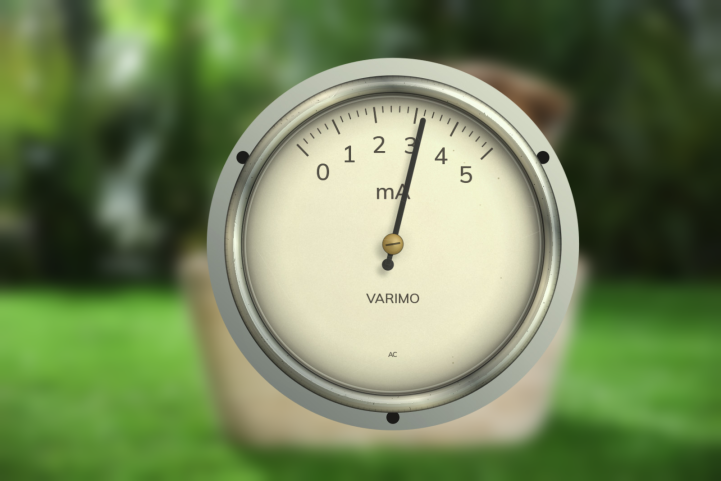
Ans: **3.2** mA
